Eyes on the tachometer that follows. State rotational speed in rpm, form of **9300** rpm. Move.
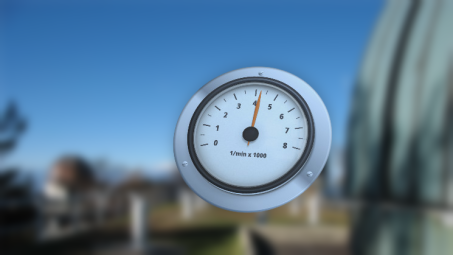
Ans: **4250** rpm
